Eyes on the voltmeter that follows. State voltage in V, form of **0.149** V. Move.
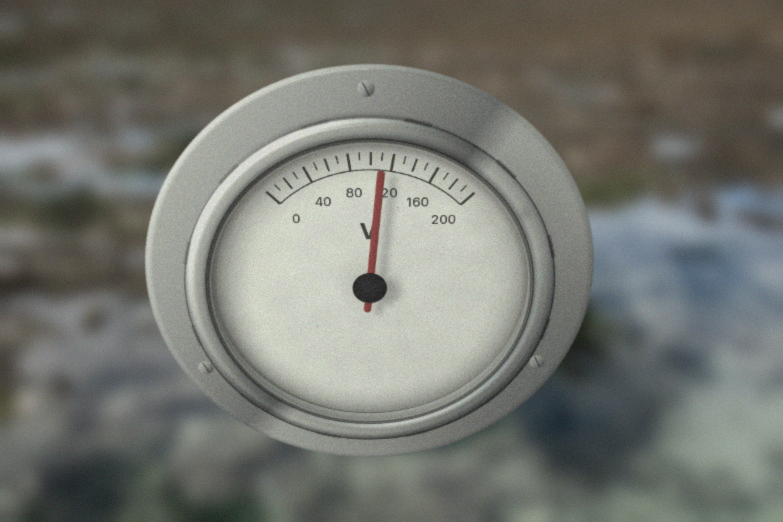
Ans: **110** V
